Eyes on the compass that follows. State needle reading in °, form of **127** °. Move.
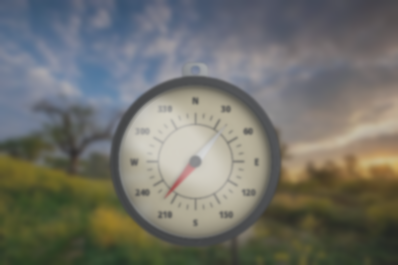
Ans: **220** °
